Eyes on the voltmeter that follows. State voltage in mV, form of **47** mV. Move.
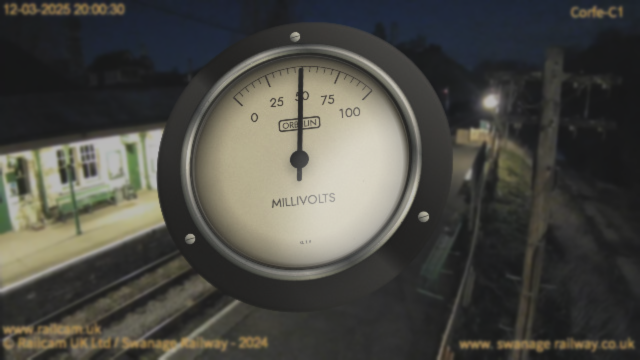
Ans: **50** mV
